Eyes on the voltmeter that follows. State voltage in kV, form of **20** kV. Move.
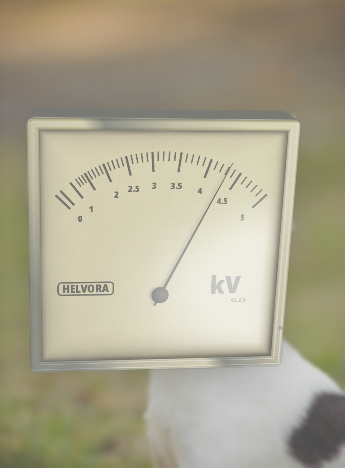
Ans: **4.3** kV
